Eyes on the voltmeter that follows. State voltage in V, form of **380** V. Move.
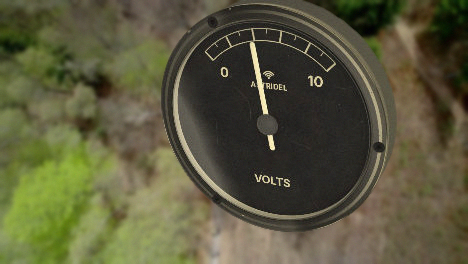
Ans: **4** V
